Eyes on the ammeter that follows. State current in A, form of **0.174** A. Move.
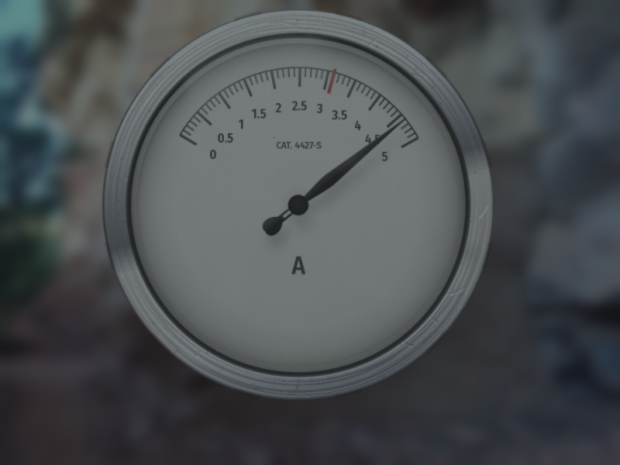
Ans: **4.6** A
